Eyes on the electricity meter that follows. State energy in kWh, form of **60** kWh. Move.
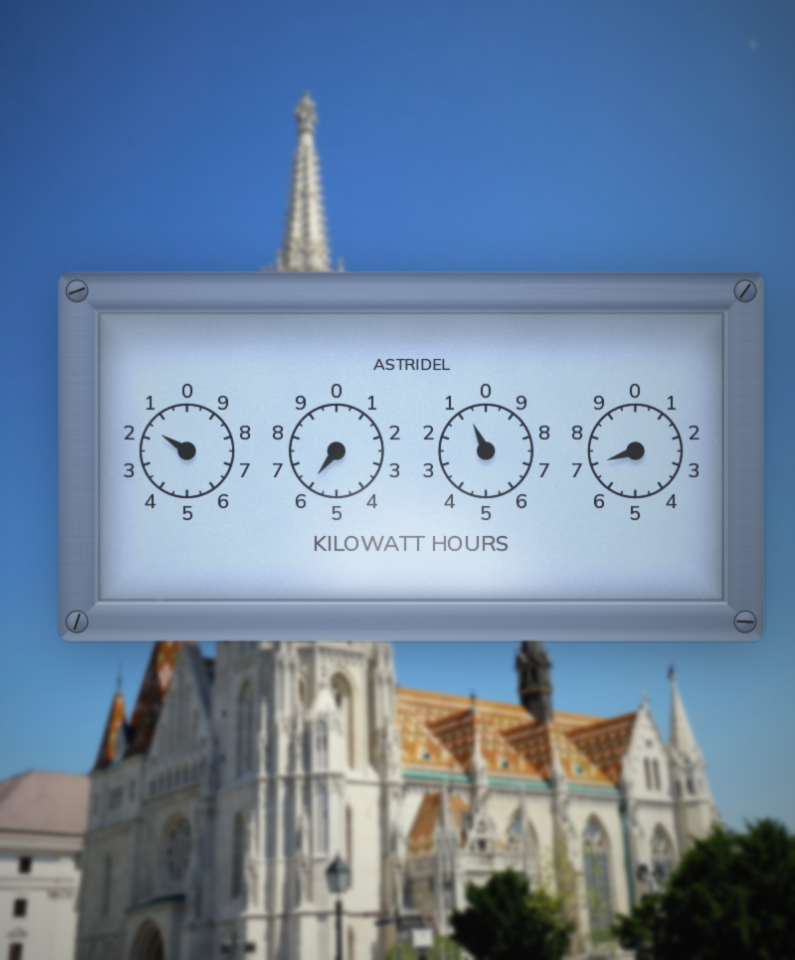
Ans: **1607** kWh
